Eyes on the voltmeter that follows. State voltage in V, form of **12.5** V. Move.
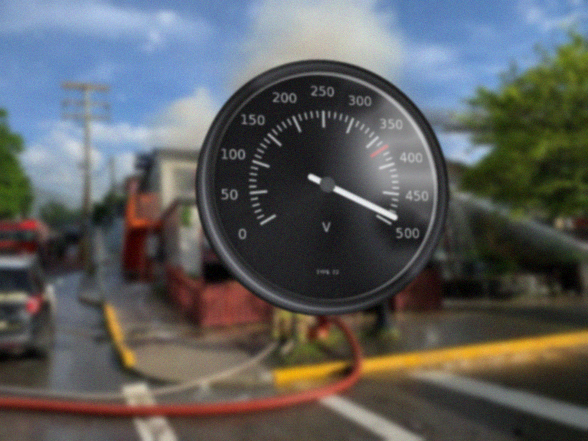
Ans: **490** V
